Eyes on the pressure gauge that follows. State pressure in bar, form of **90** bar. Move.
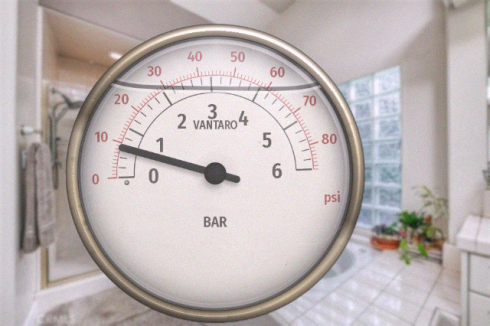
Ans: **0.6** bar
